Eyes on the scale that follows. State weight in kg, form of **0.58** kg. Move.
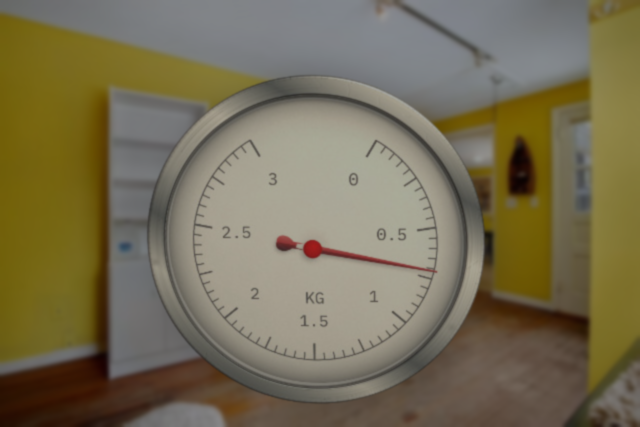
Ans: **0.7** kg
